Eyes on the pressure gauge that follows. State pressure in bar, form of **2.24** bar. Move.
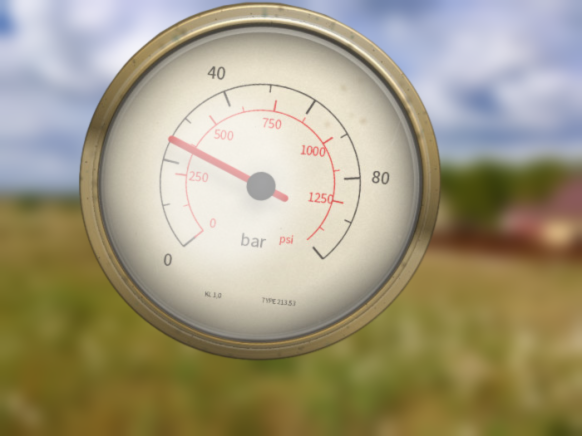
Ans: **25** bar
